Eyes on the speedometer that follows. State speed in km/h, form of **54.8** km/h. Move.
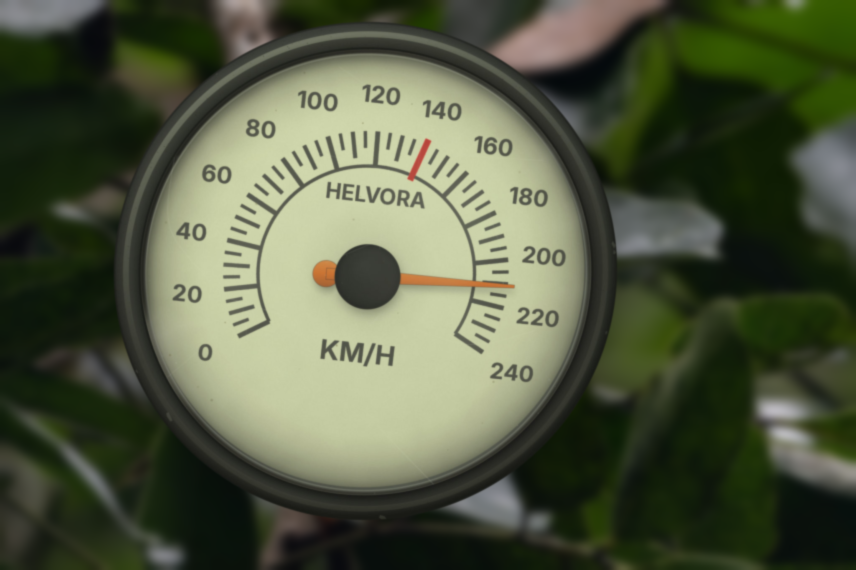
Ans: **210** km/h
